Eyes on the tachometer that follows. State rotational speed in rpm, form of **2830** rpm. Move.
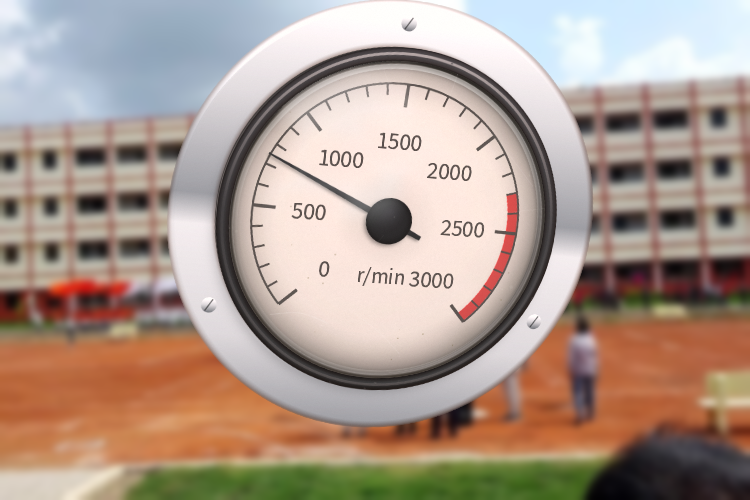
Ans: **750** rpm
